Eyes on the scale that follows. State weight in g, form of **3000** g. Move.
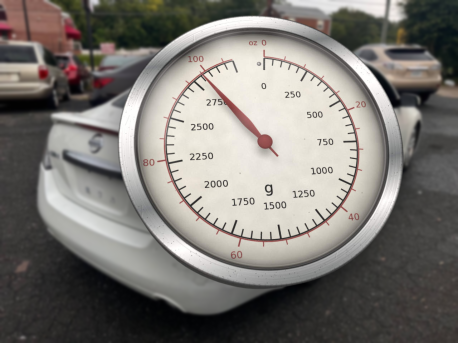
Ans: **2800** g
